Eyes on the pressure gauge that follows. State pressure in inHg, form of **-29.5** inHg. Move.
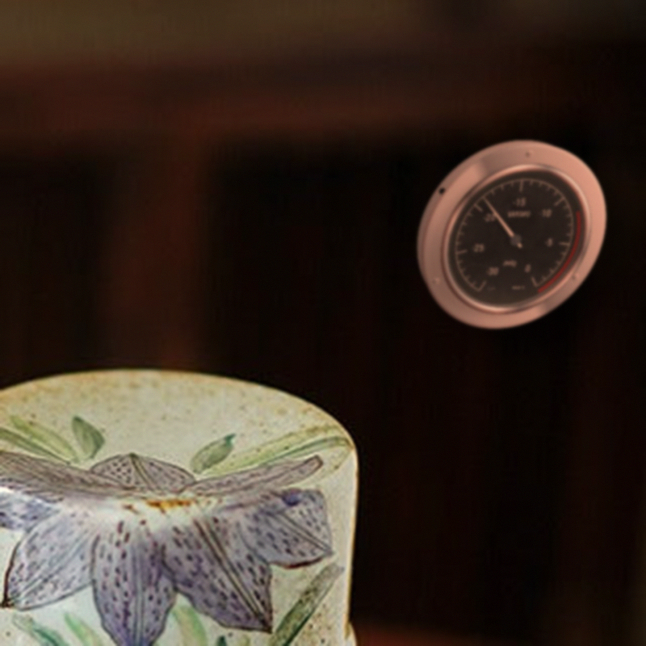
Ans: **-19** inHg
